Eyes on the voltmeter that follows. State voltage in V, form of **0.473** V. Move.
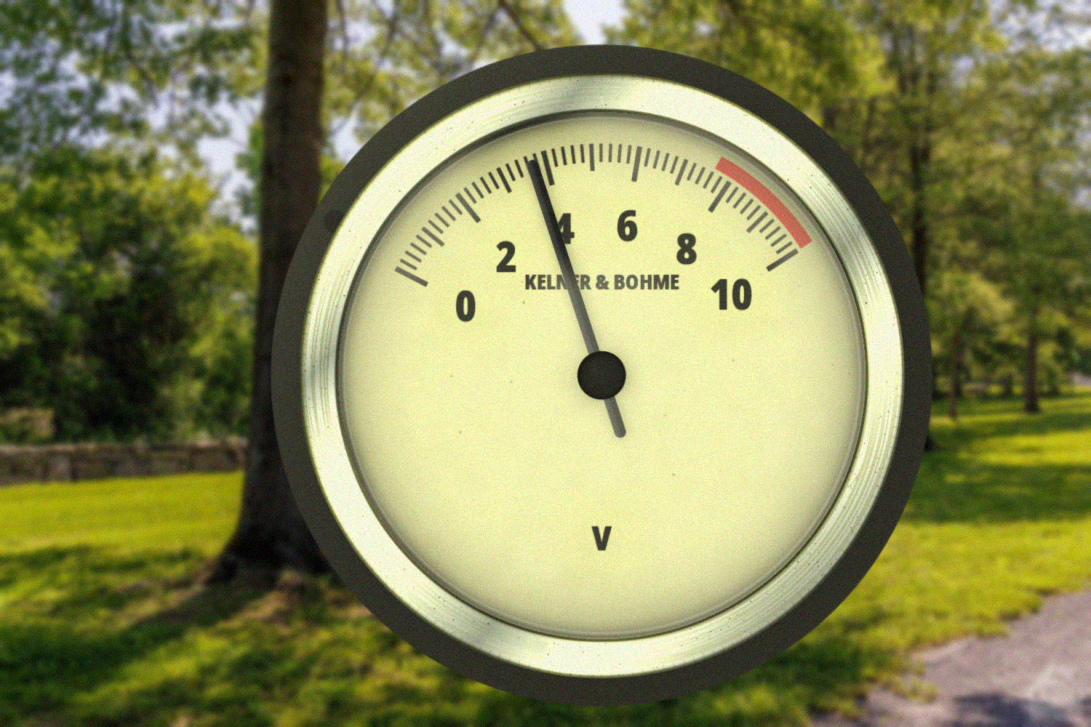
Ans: **3.7** V
